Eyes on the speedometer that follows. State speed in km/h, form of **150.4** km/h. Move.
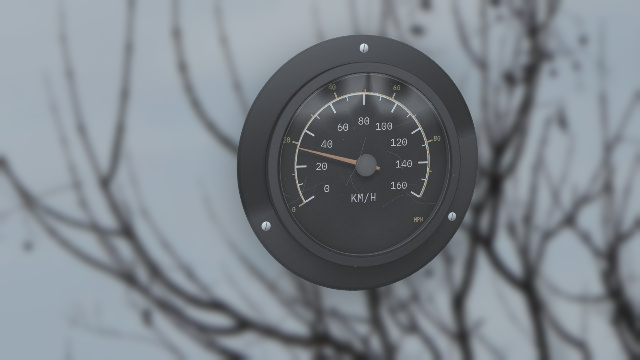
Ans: **30** km/h
